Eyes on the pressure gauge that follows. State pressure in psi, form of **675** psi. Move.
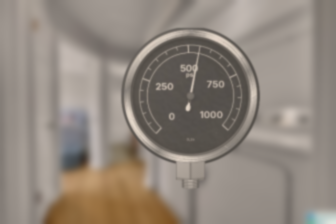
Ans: **550** psi
